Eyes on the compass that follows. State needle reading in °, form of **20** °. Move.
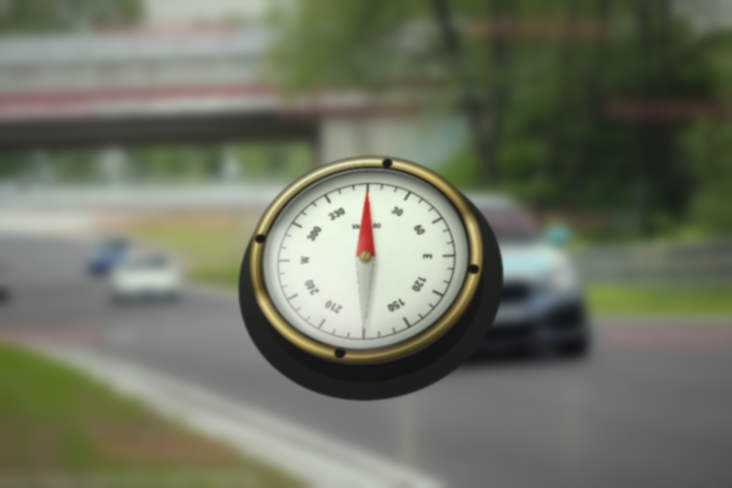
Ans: **0** °
